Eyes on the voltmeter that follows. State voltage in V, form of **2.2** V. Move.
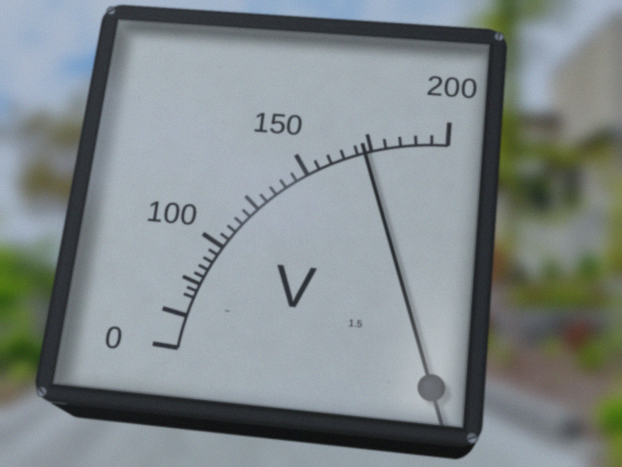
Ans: **172.5** V
